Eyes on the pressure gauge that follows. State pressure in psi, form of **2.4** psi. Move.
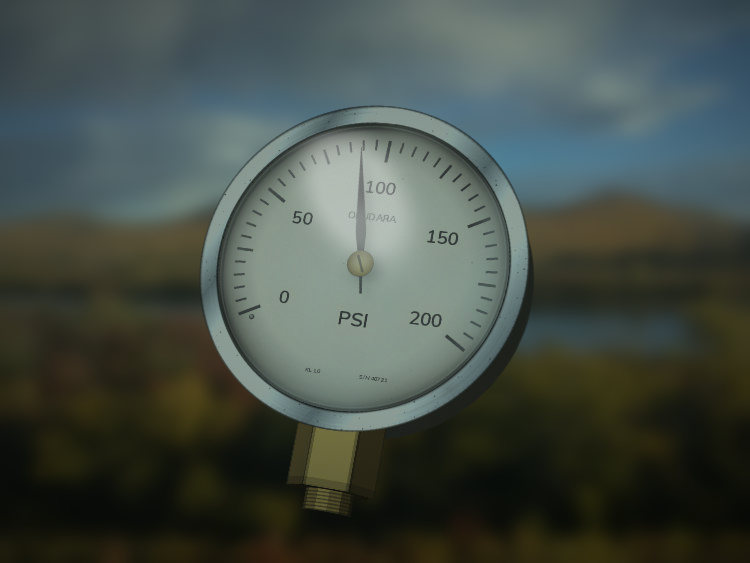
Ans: **90** psi
